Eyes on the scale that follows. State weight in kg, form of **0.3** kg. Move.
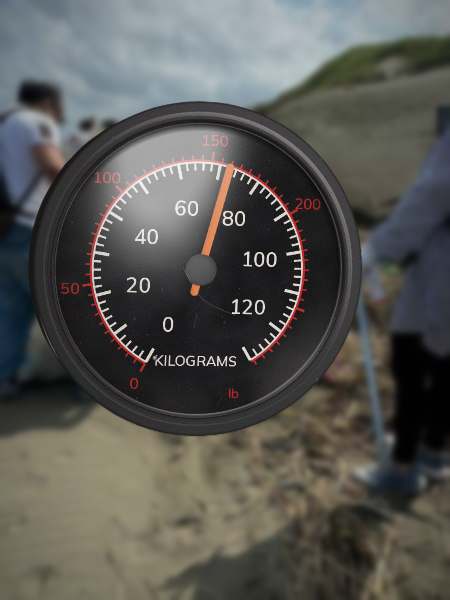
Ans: **72** kg
